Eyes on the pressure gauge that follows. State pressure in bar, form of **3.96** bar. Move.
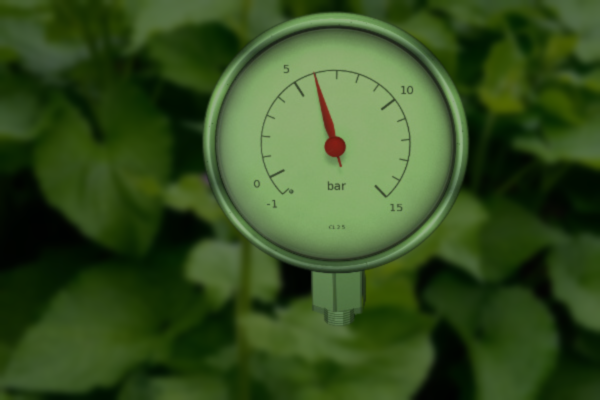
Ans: **6** bar
